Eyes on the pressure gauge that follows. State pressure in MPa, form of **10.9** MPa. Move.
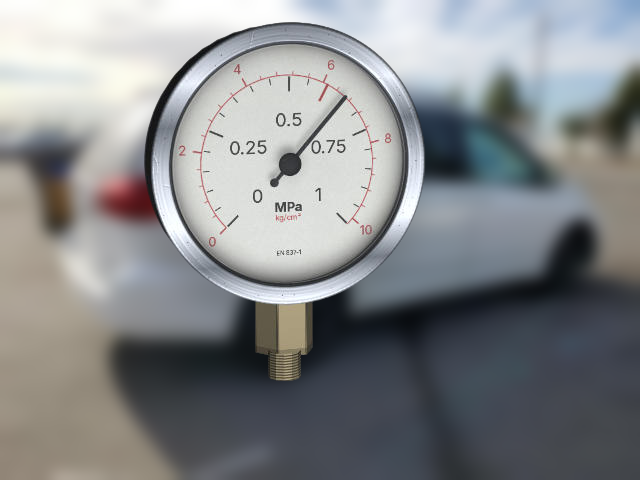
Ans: **0.65** MPa
